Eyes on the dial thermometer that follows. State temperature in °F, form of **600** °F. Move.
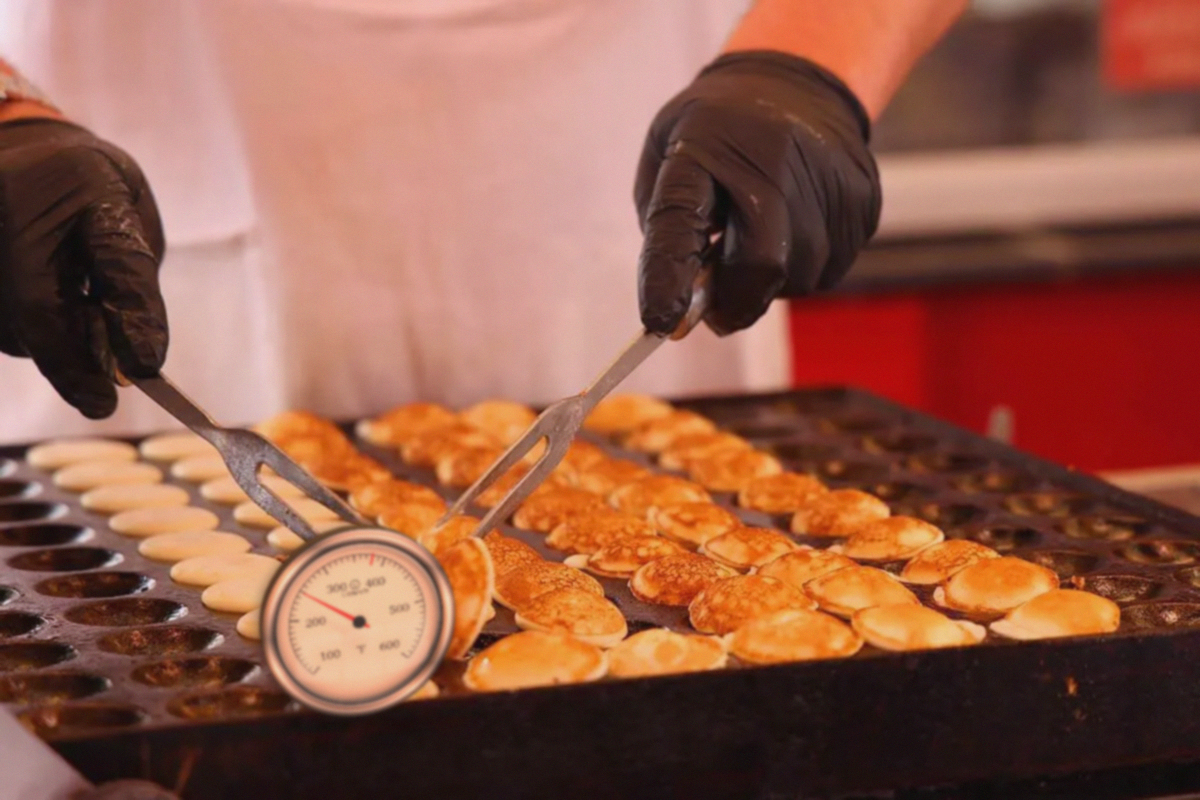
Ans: **250** °F
